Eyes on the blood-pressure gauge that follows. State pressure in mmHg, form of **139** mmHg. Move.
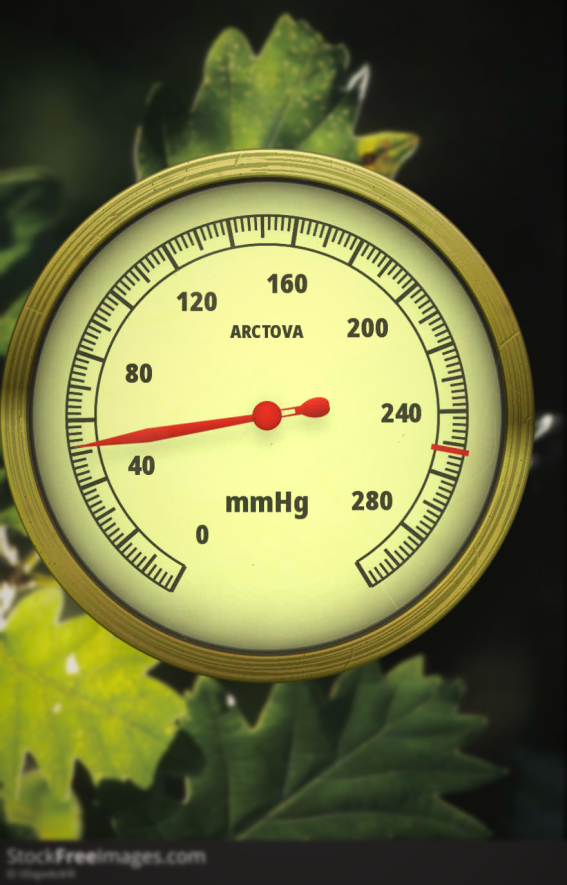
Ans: **52** mmHg
